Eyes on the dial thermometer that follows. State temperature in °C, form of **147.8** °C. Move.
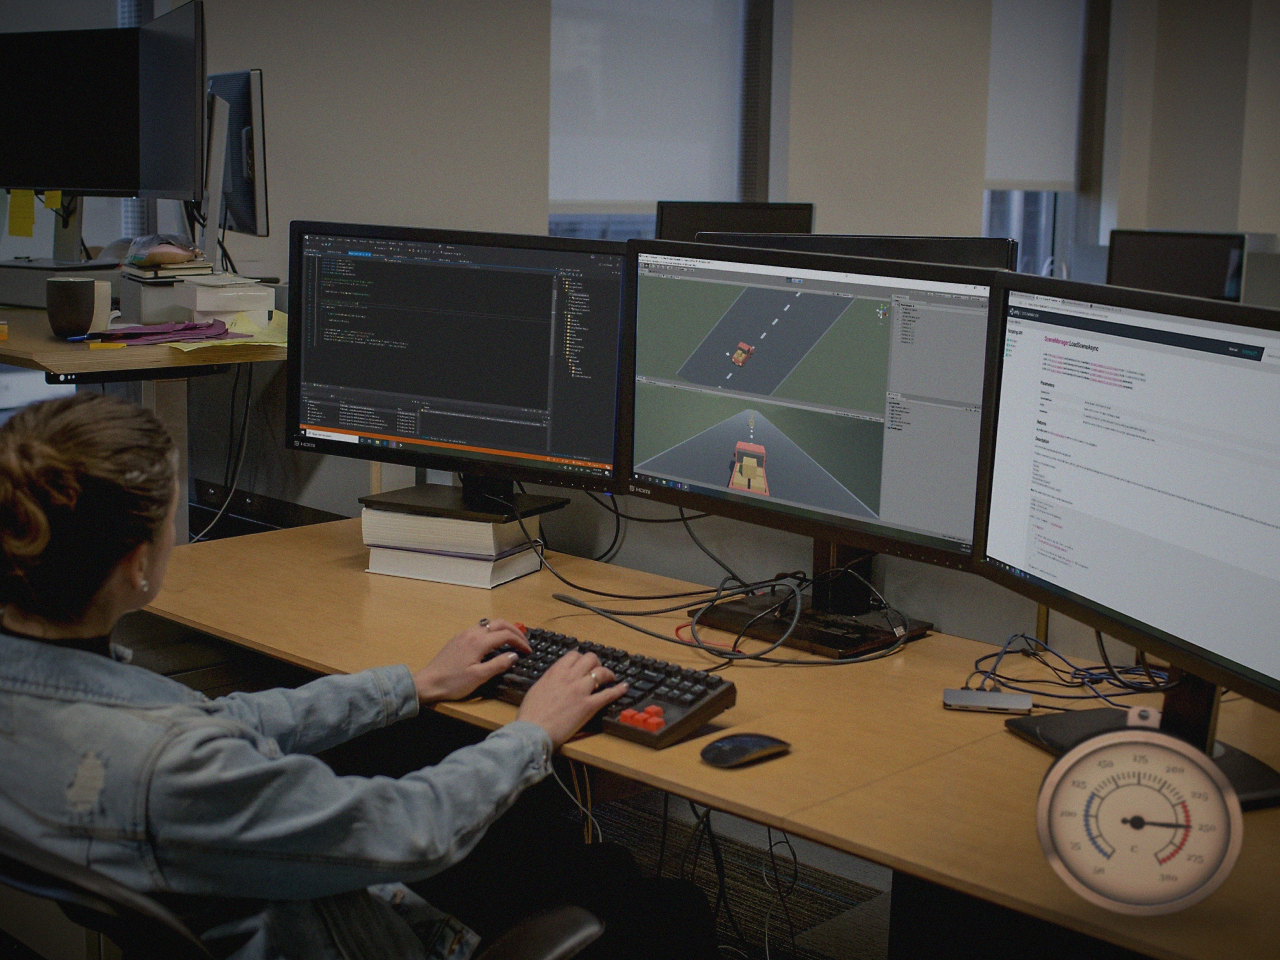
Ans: **250** °C
